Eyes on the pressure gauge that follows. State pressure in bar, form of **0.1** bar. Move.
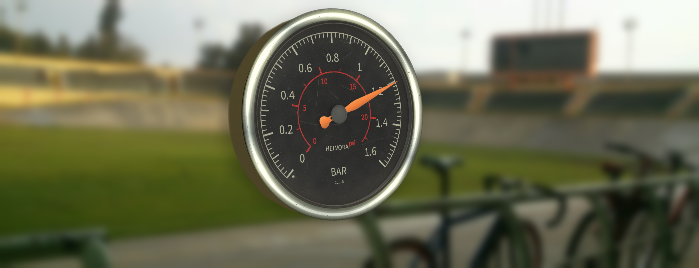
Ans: **1.2** bar
